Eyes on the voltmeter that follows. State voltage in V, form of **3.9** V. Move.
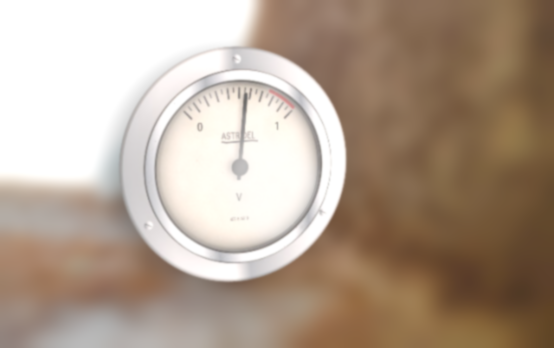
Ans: **0.55** V
